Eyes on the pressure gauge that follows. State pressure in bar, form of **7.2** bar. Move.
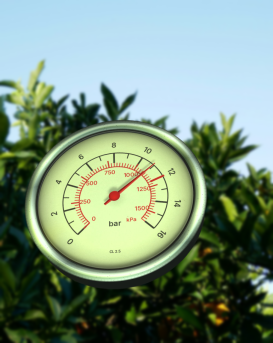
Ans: **11** bar
